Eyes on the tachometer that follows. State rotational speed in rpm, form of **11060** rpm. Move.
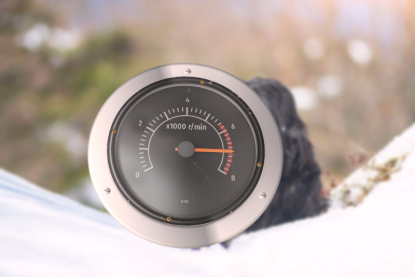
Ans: **7000** rpm
